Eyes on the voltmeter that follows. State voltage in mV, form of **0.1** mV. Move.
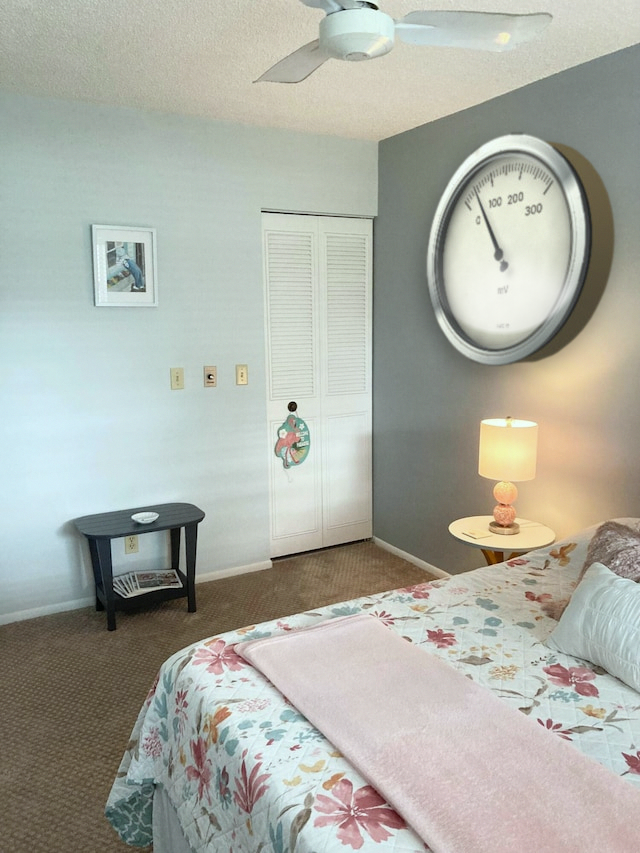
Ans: **50** mV
